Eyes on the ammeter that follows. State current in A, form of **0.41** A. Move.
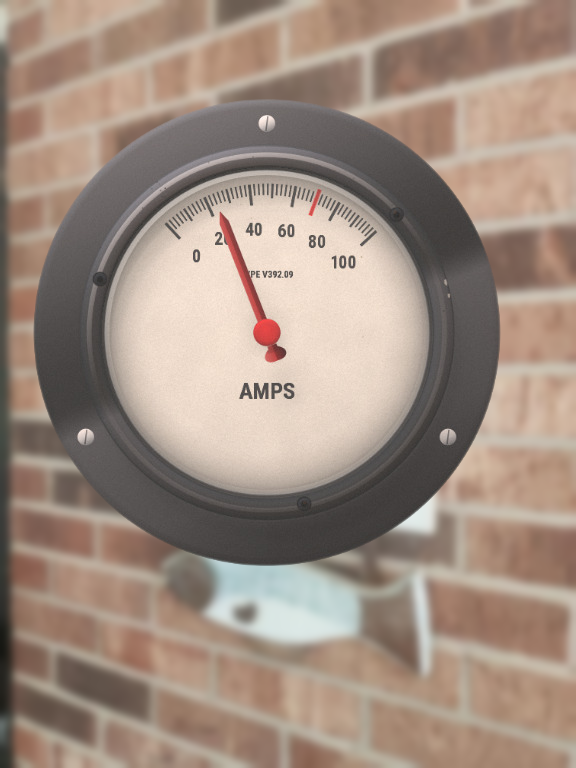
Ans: **24** A
